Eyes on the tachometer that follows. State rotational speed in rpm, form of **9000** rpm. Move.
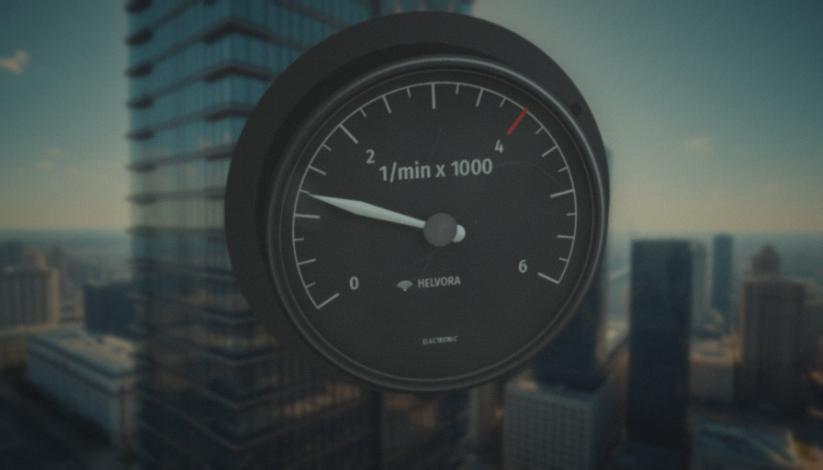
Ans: **1250** rpm
